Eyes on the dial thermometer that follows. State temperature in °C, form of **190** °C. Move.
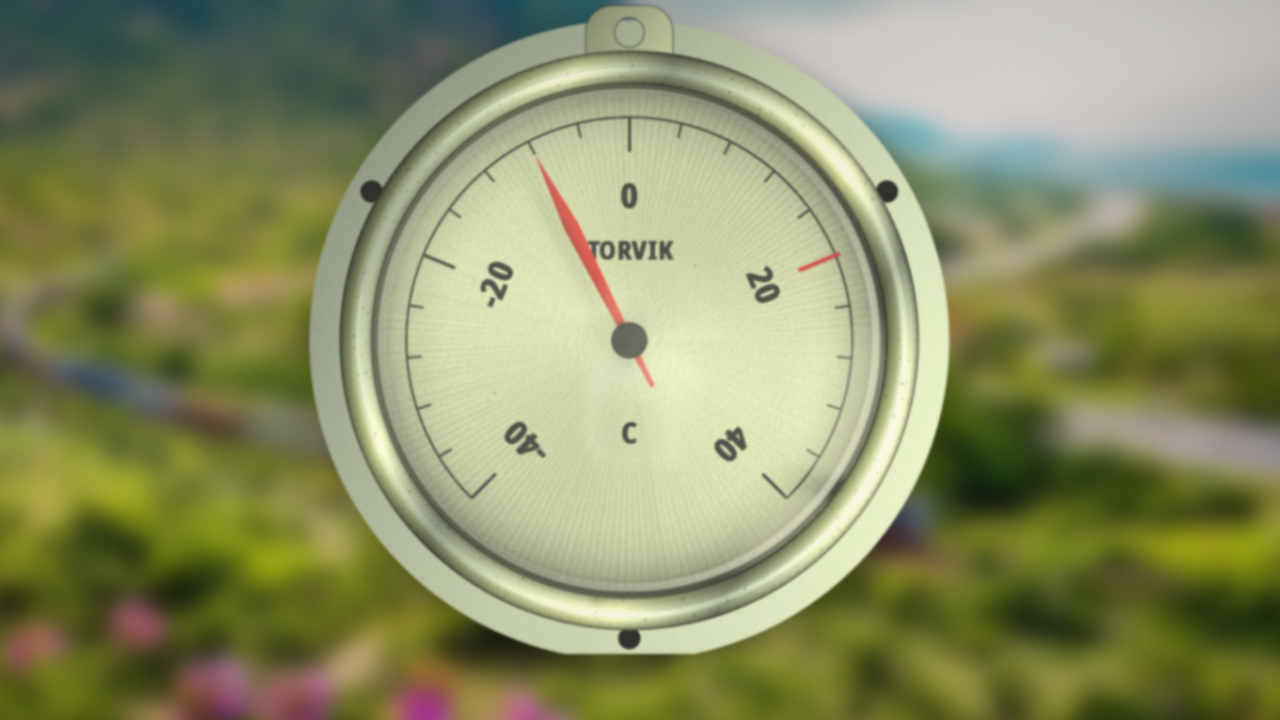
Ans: **-8** °C
